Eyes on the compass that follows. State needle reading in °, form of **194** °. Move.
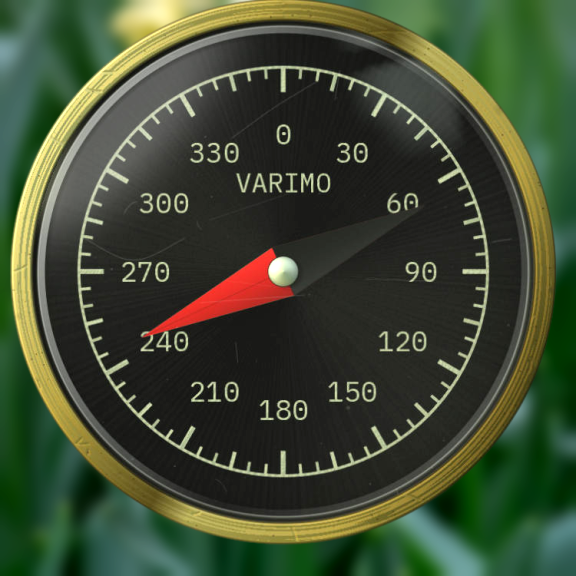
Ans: **245** °
